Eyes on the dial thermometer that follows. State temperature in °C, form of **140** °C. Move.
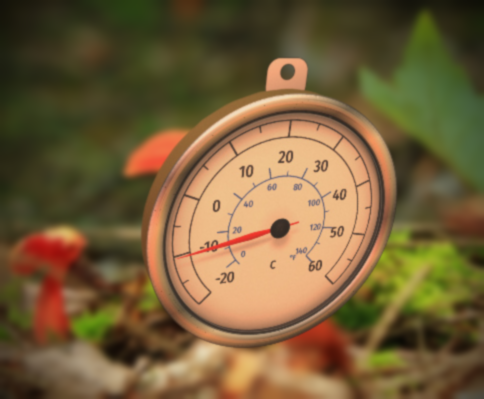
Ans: **-10** °C
